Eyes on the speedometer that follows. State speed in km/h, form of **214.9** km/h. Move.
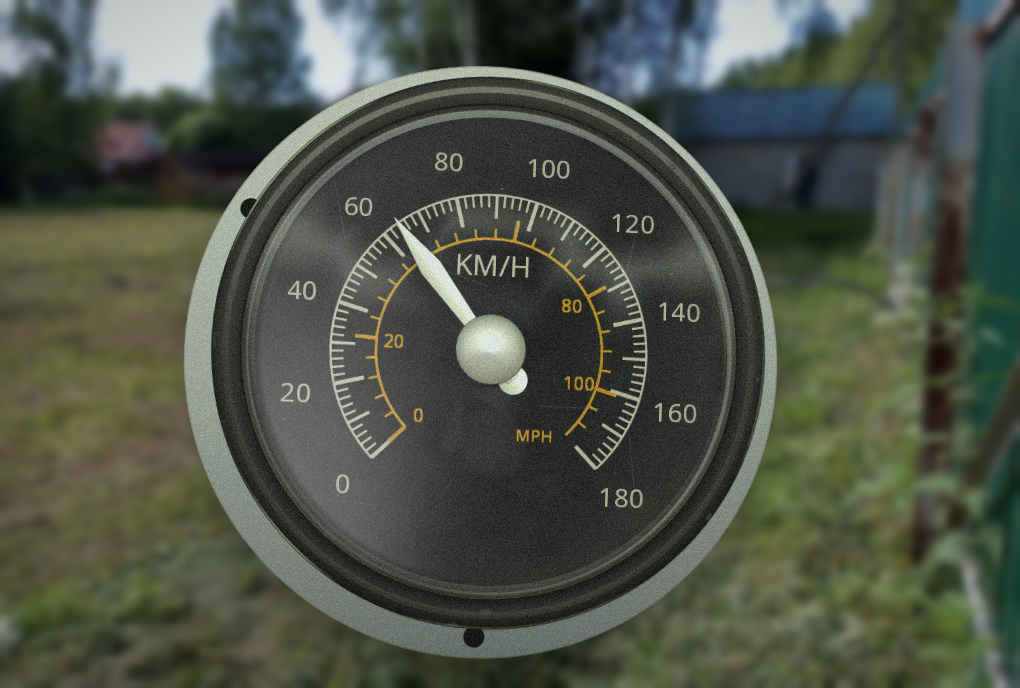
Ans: **64** km/h
